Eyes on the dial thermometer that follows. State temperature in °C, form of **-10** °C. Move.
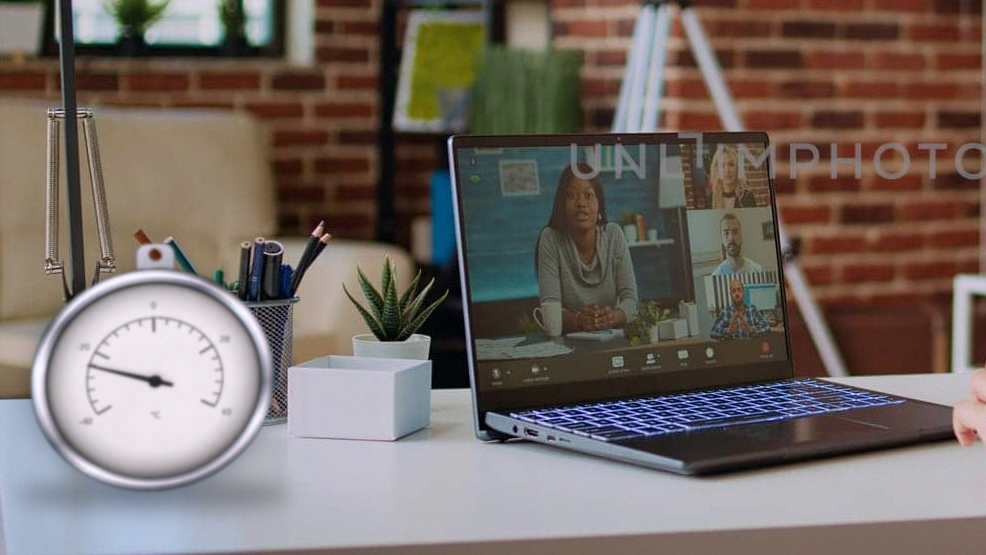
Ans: **-24** °C
